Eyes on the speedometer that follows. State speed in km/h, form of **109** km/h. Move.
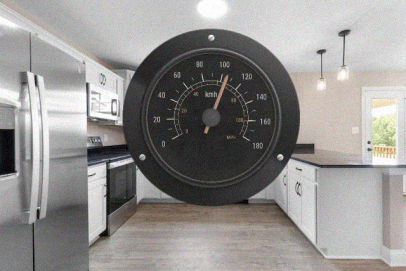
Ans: **105** km/h
